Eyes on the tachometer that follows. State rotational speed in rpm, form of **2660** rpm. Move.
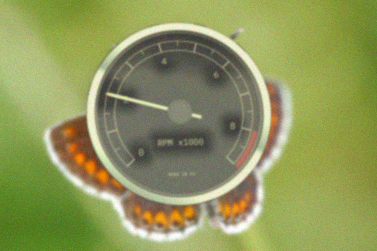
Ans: **2000** rpm
